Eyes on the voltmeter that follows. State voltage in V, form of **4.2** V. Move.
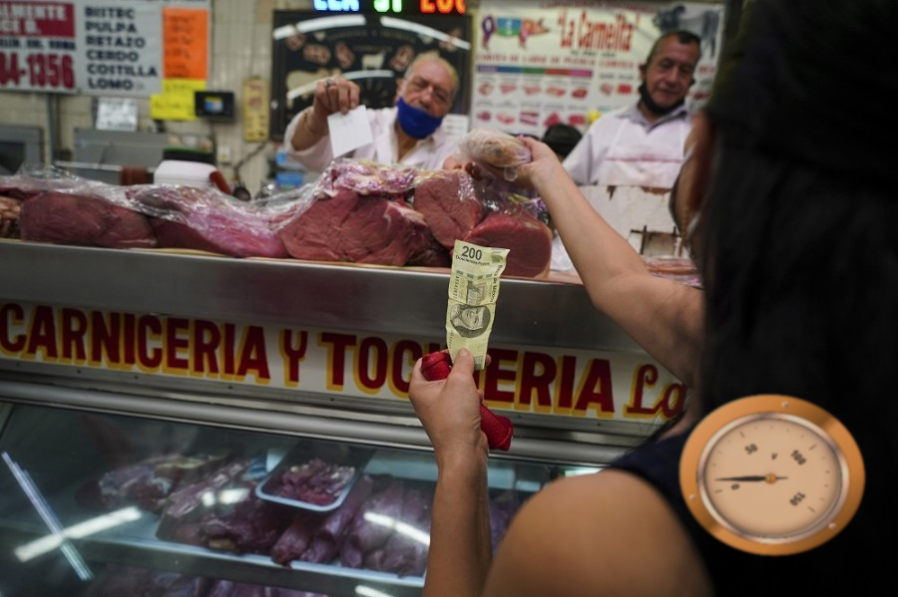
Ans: **10** V
